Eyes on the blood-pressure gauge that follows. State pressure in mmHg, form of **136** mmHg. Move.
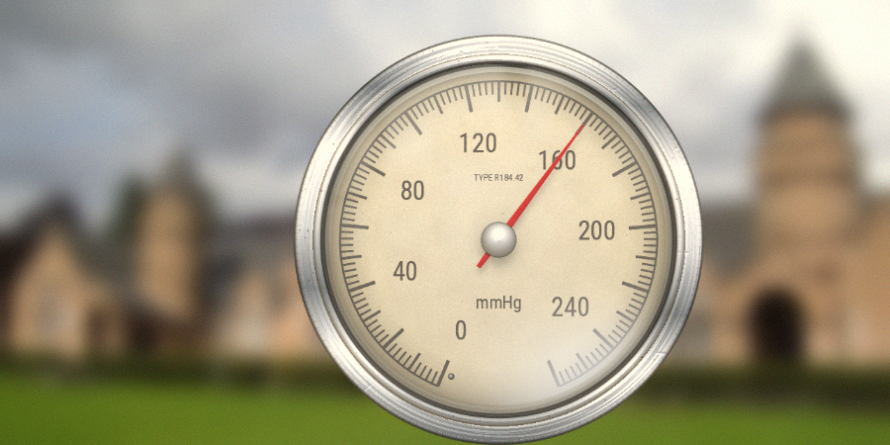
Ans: **160** mmHg
